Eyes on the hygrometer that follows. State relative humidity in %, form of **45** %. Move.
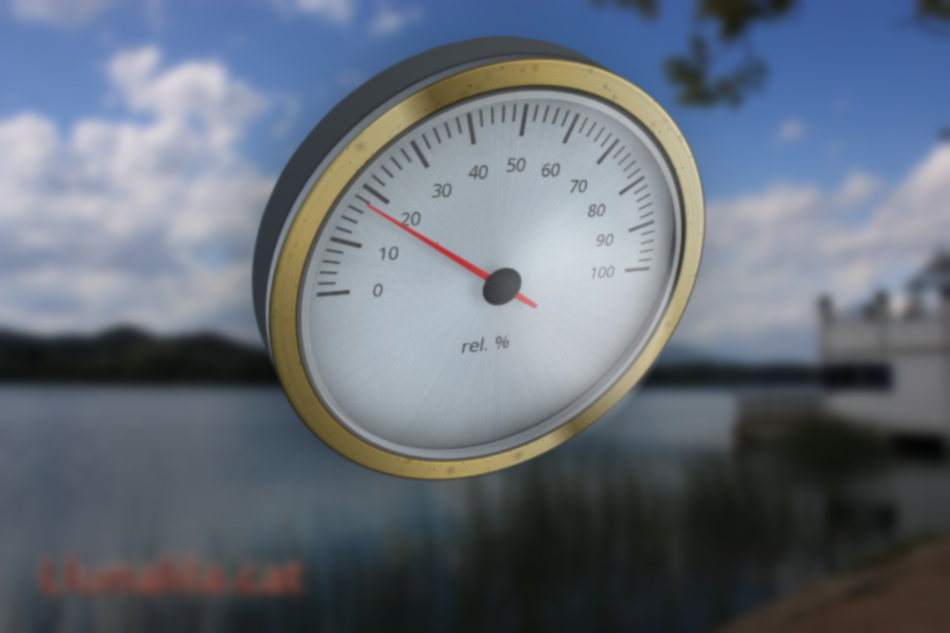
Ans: **18** %
